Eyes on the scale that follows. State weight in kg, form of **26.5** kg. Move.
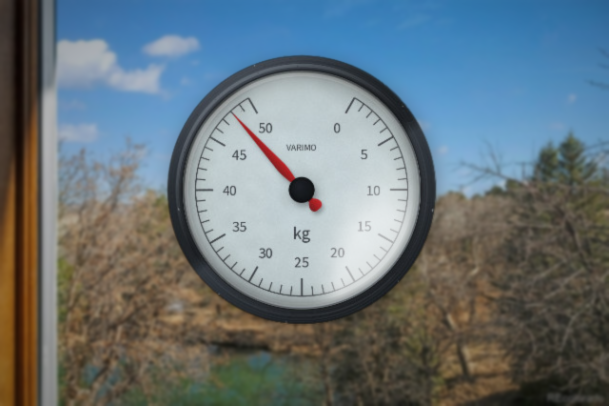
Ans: **48** kg
